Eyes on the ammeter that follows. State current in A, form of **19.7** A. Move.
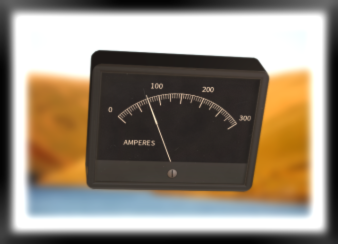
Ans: **75** A
